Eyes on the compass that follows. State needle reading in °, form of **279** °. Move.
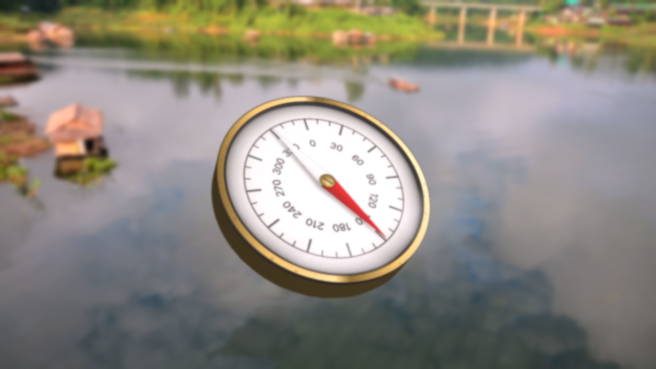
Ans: **150** °
